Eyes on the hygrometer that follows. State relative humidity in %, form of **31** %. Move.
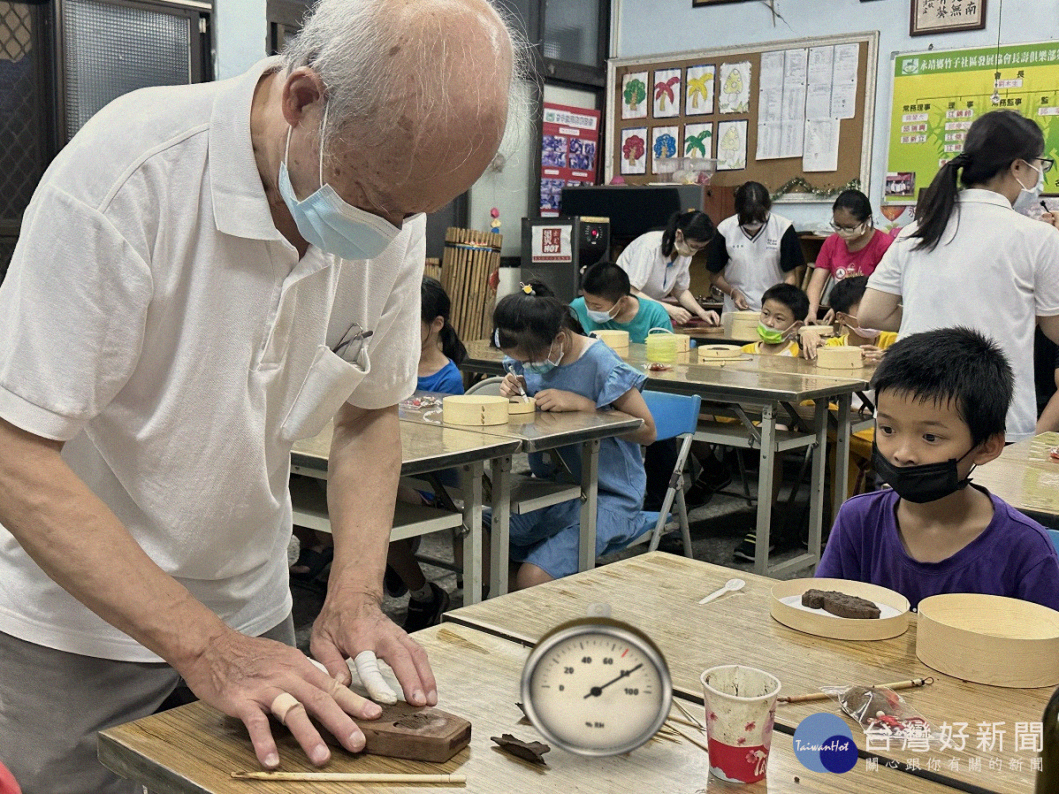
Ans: **80** %
